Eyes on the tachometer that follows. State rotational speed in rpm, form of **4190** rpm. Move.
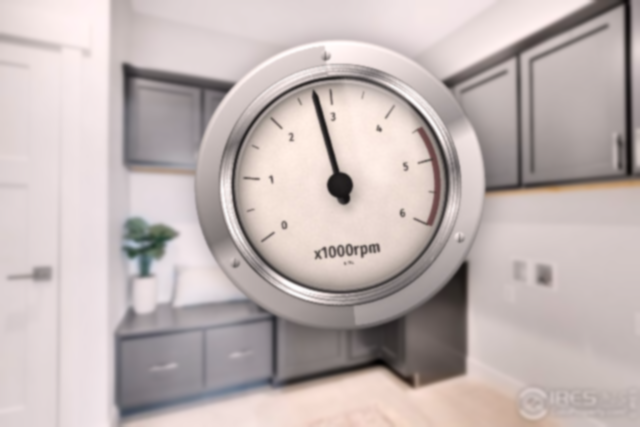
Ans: **2750** rpm
